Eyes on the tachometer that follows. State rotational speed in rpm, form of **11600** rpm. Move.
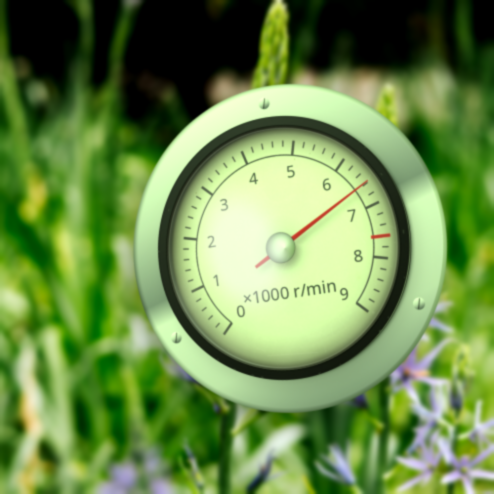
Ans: **6600** rpm
